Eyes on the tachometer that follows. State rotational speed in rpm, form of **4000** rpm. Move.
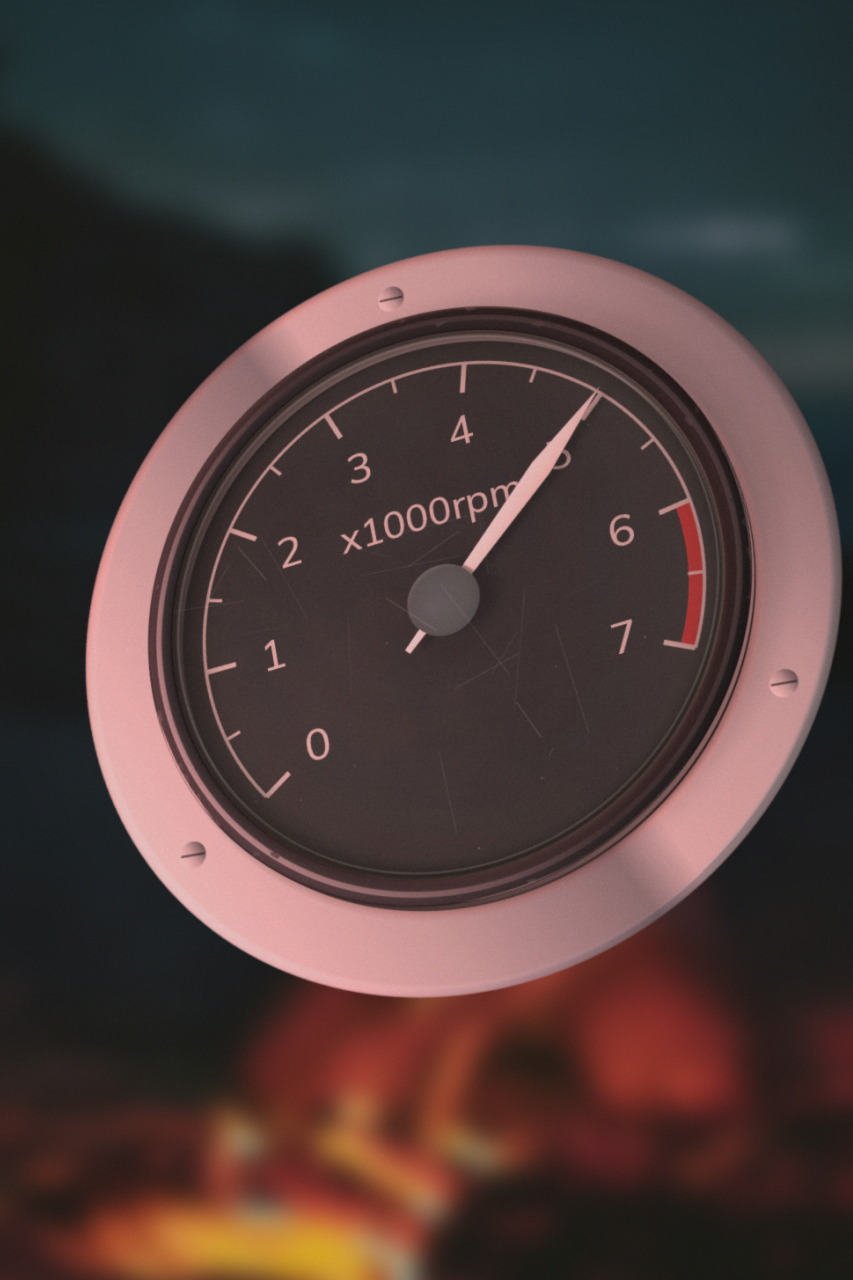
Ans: **5000** rpm
